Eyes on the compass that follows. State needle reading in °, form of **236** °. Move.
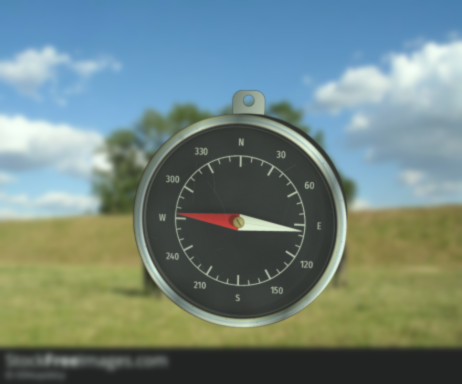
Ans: **275** °
